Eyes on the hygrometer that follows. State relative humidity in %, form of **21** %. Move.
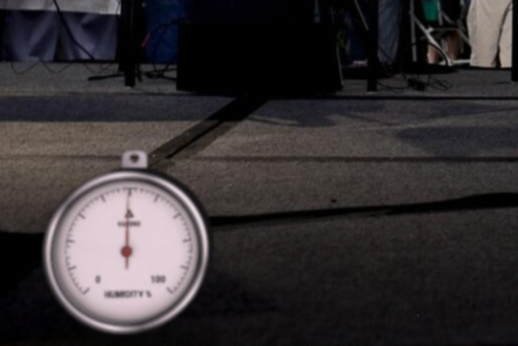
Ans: **50** %
